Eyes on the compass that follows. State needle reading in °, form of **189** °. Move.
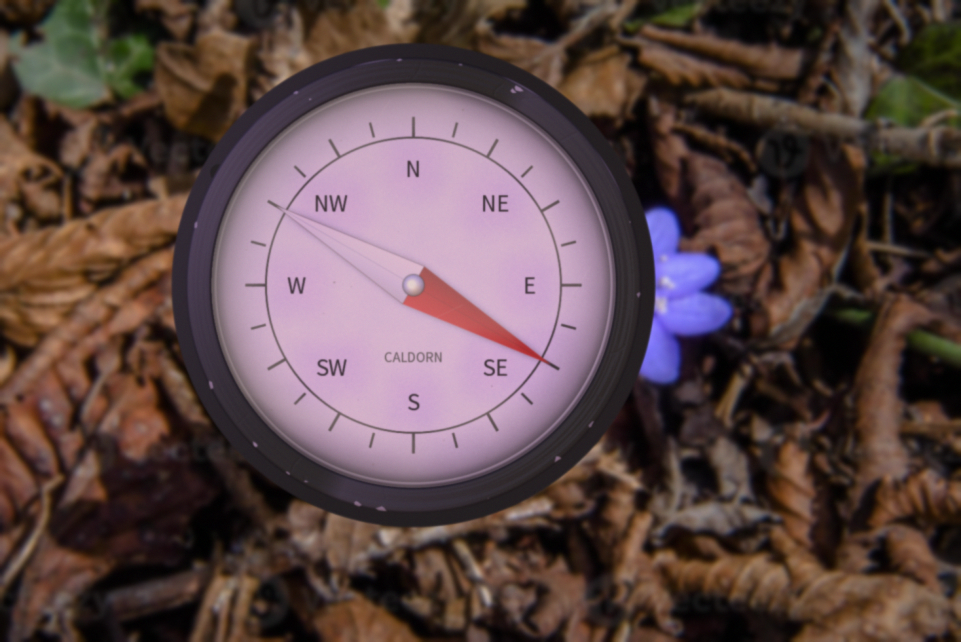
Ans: **120** °
